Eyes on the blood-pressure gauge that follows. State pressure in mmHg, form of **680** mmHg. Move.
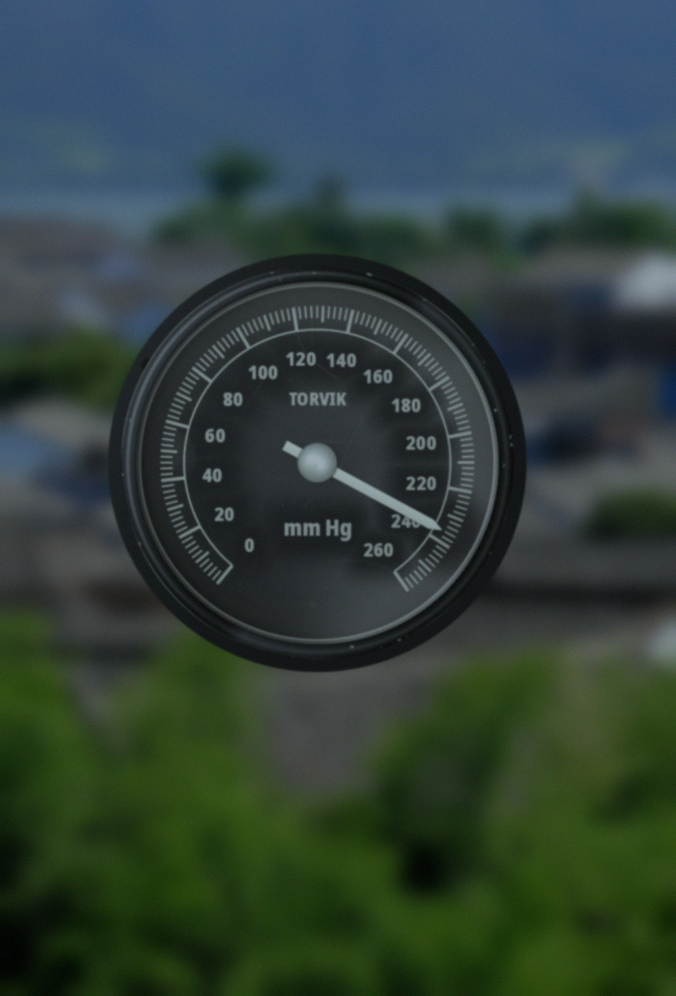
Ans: **236** mmHg
